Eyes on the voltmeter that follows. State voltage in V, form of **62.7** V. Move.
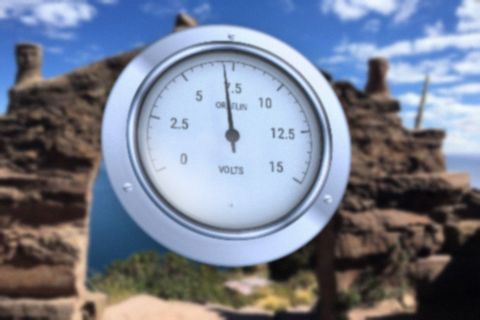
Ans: **7** V
